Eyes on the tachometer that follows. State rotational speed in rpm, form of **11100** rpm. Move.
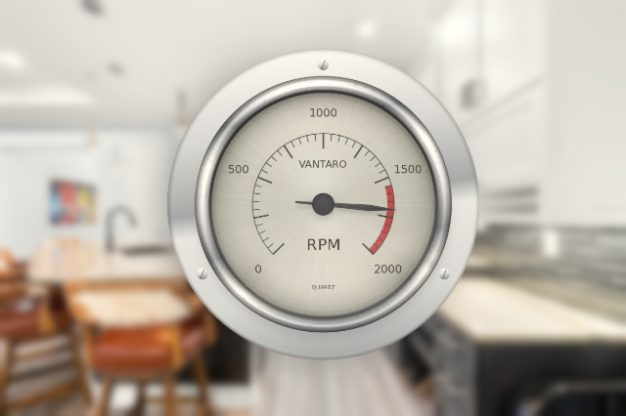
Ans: **1700** rpm
